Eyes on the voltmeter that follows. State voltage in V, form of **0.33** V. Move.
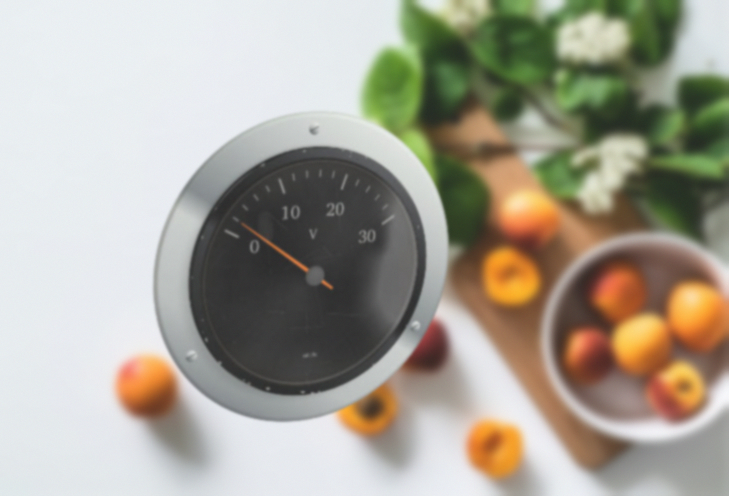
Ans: **2** V
